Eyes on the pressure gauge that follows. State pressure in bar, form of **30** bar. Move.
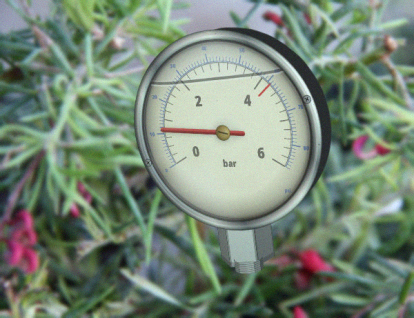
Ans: **0.8** bar
